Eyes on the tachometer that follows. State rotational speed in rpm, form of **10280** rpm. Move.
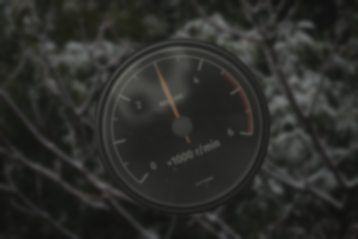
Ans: **3000** rpm
